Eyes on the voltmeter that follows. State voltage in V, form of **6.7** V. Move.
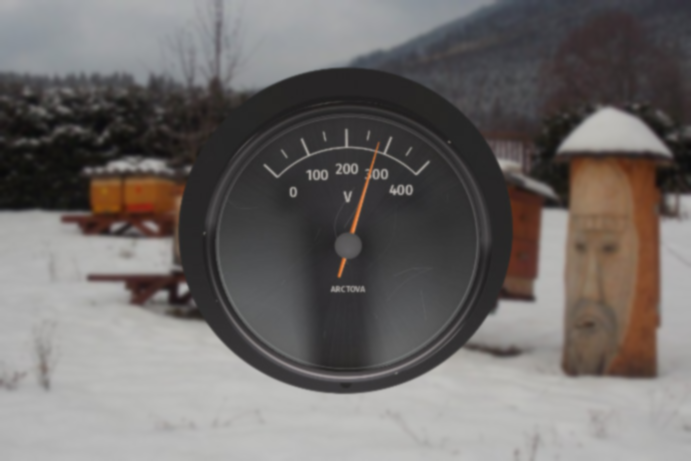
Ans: **275** V
